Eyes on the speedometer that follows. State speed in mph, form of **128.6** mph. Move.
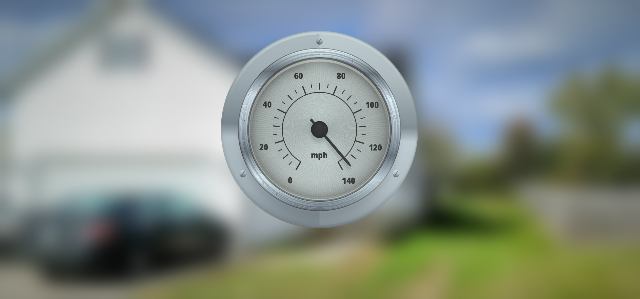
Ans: **135** mph
